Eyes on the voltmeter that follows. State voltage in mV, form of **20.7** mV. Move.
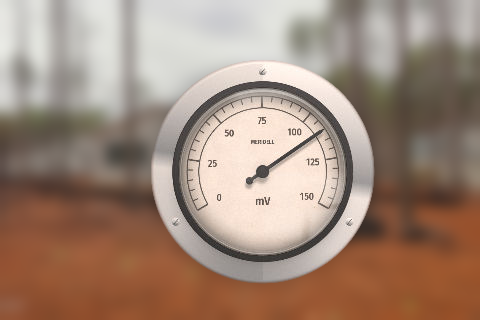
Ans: **110** mV
